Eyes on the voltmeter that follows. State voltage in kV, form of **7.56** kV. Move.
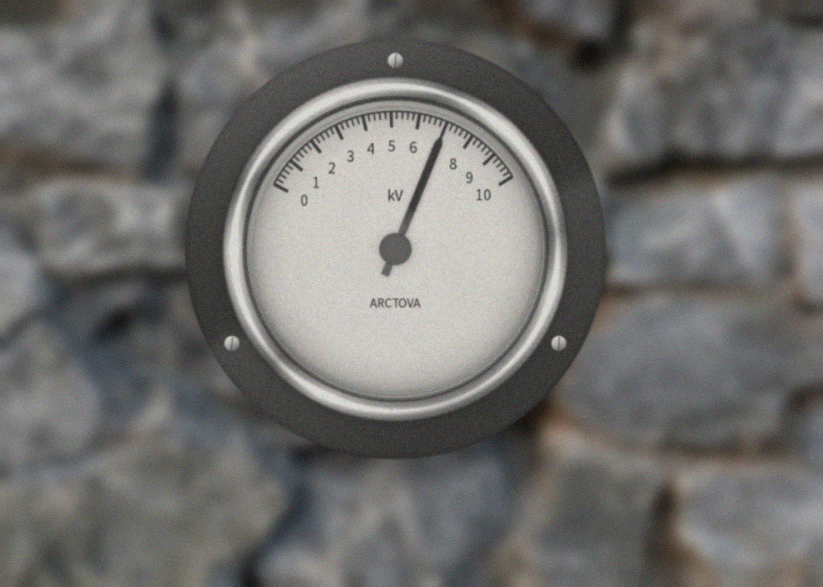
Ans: **7** kV
